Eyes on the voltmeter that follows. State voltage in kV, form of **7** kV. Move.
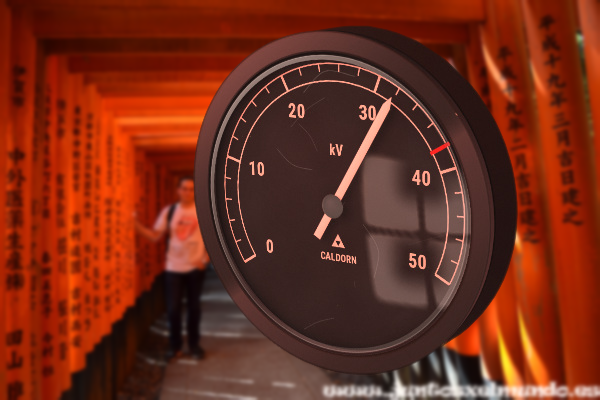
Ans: **32** kV
